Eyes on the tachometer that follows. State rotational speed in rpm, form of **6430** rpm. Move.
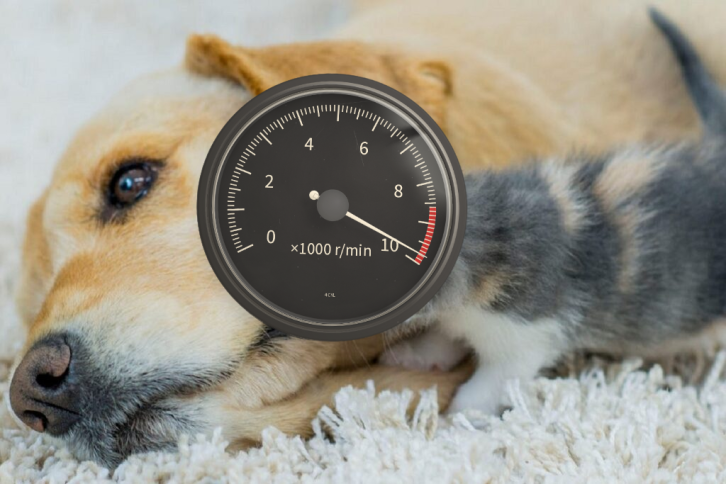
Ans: **9800** rpm
